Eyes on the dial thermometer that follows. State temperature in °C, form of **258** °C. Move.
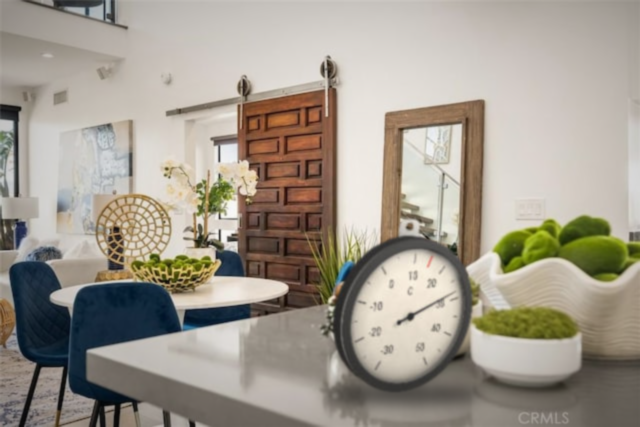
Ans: **27.5** °C
